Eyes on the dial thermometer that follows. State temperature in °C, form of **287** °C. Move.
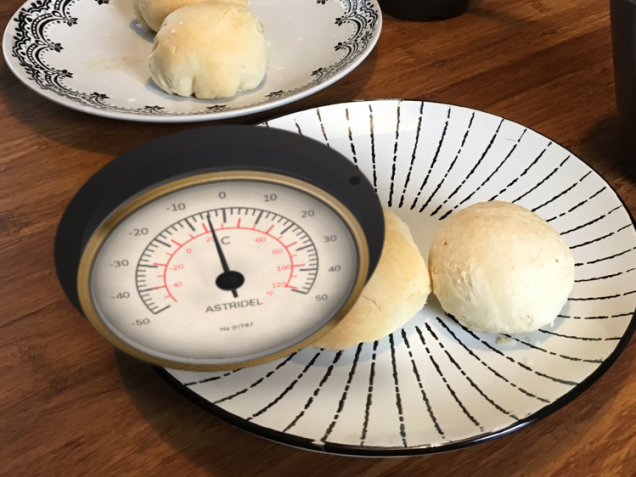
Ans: **-4** °C
